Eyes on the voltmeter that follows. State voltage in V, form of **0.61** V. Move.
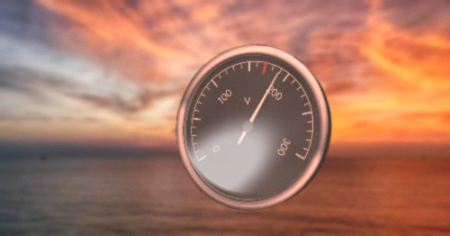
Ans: **190** V
